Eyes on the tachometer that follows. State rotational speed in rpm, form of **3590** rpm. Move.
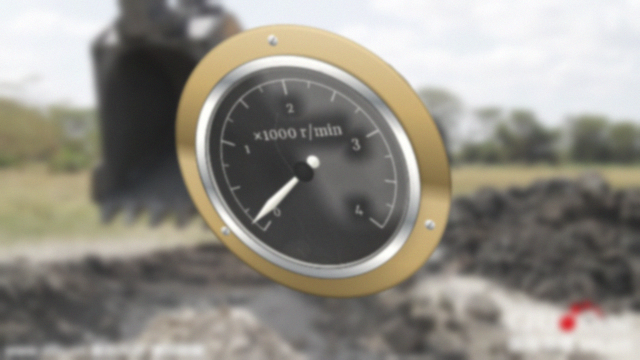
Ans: **125** rpm
